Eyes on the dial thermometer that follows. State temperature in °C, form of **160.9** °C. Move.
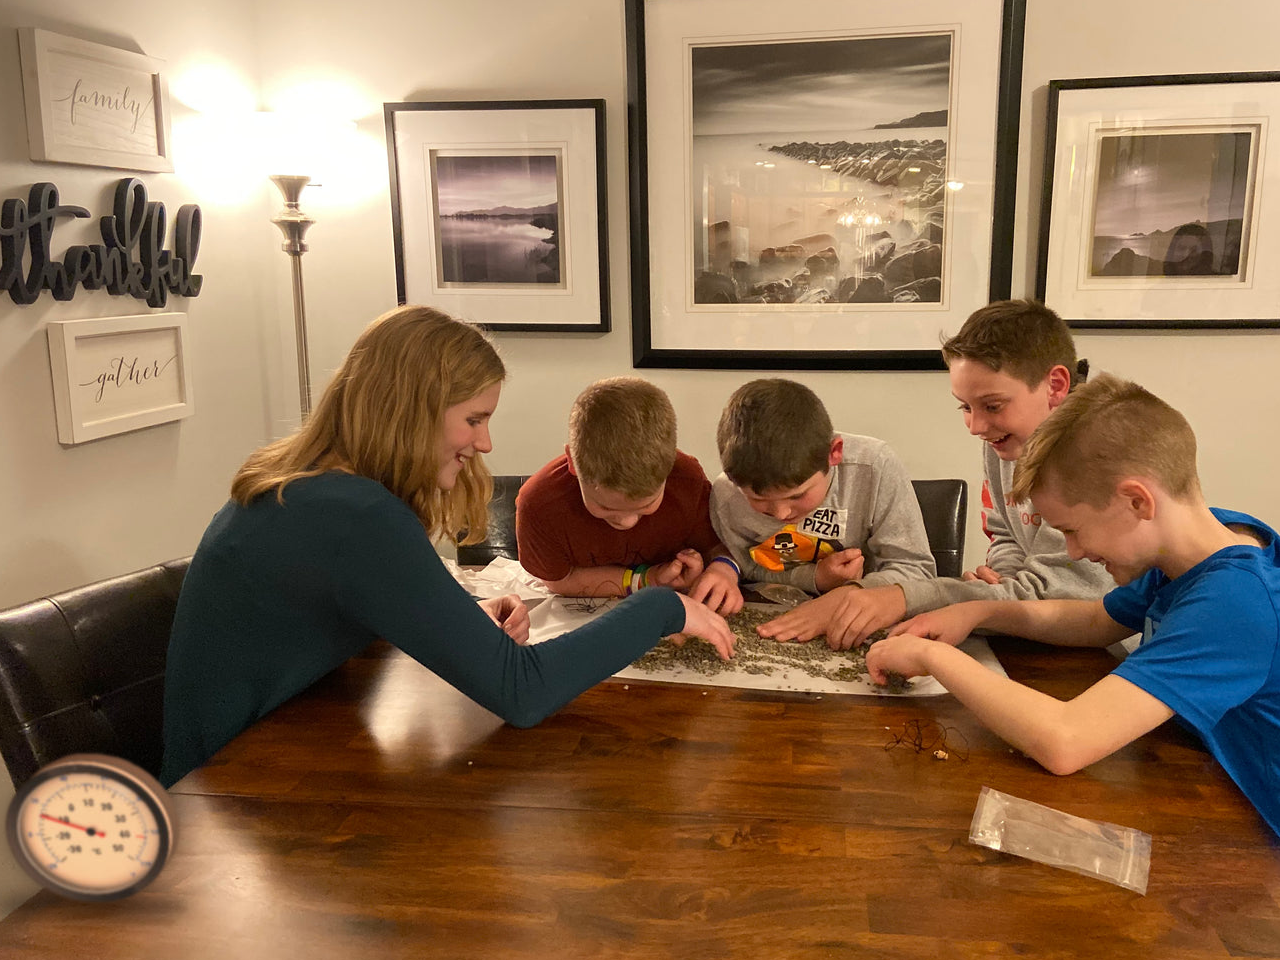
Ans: **-10** °C
